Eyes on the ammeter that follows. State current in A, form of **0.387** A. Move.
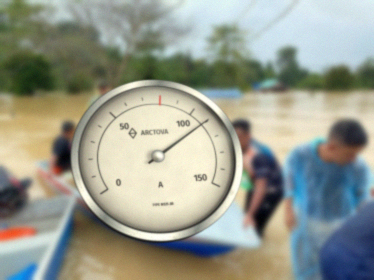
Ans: **110** A
